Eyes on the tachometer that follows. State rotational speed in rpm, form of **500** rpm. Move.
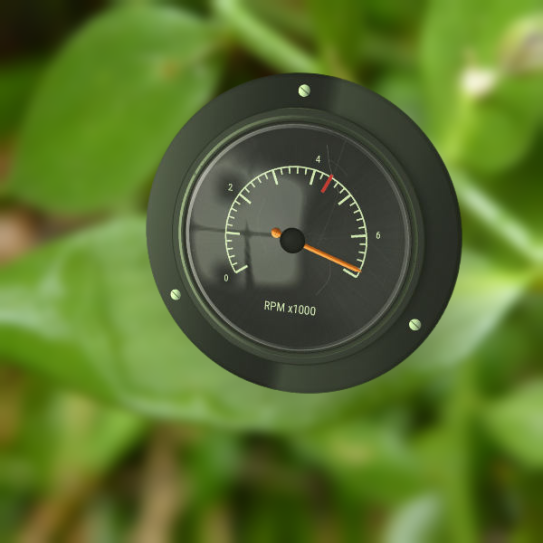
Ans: **6800** rpm
